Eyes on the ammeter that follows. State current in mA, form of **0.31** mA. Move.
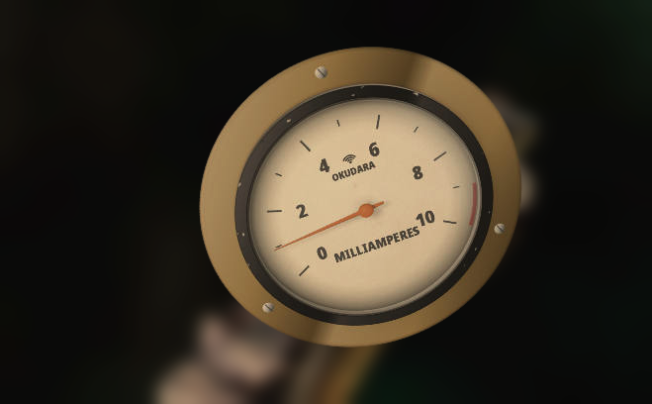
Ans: **1** mA
